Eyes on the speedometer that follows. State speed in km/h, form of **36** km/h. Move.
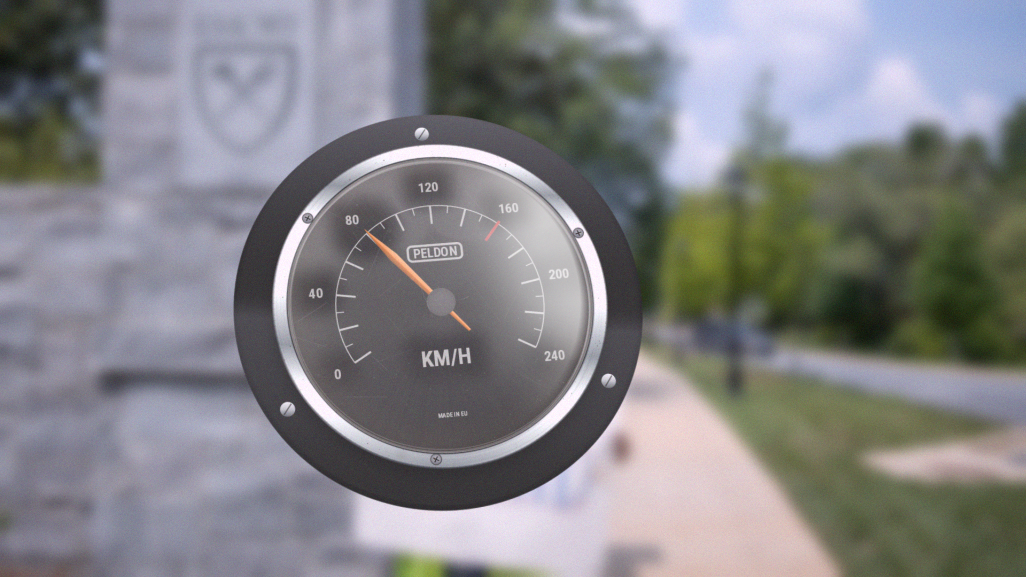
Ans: **80** km/h
